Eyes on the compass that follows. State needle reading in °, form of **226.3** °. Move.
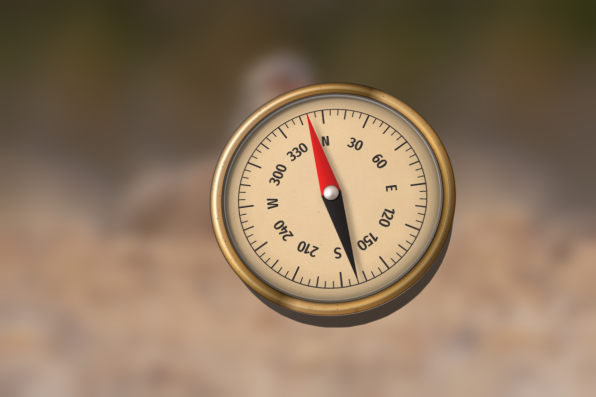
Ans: **350** °
